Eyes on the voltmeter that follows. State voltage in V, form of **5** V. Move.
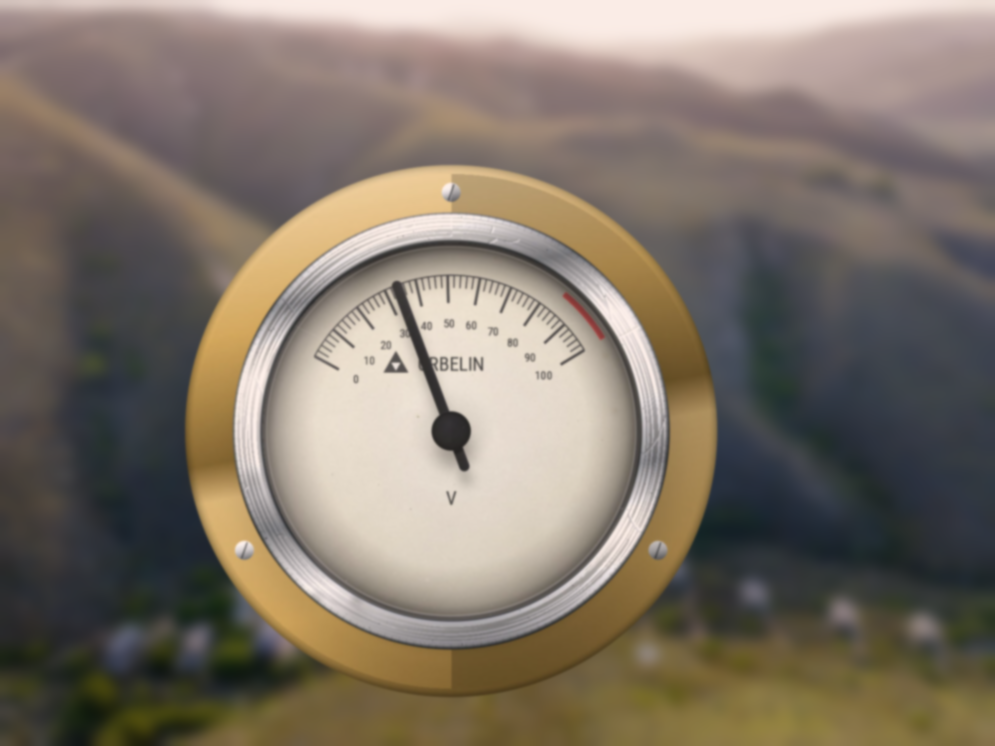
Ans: **34** V
